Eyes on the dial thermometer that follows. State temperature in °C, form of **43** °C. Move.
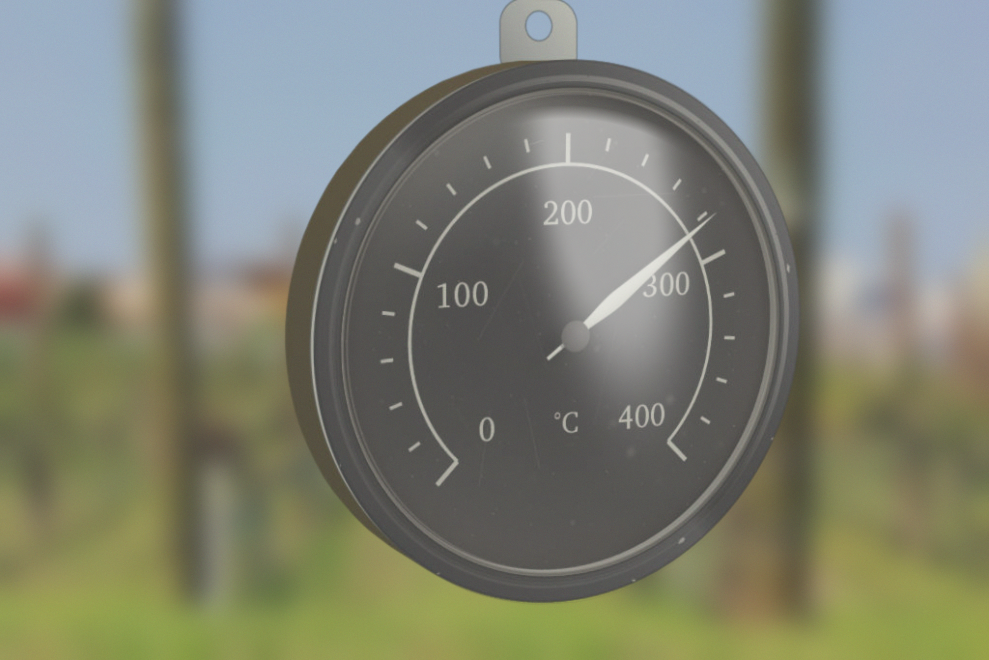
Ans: **280** °C
